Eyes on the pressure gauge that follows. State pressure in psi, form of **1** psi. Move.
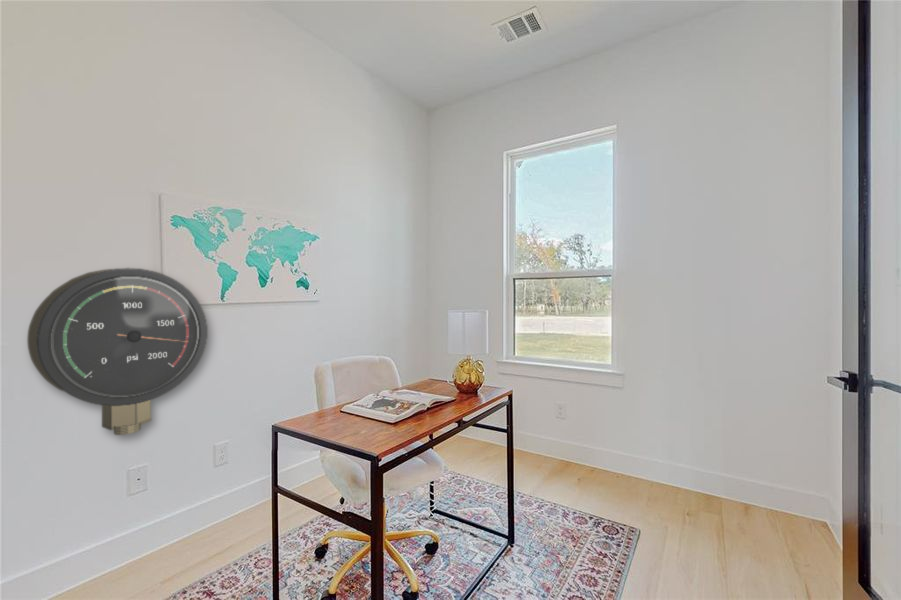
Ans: **1750** psi
